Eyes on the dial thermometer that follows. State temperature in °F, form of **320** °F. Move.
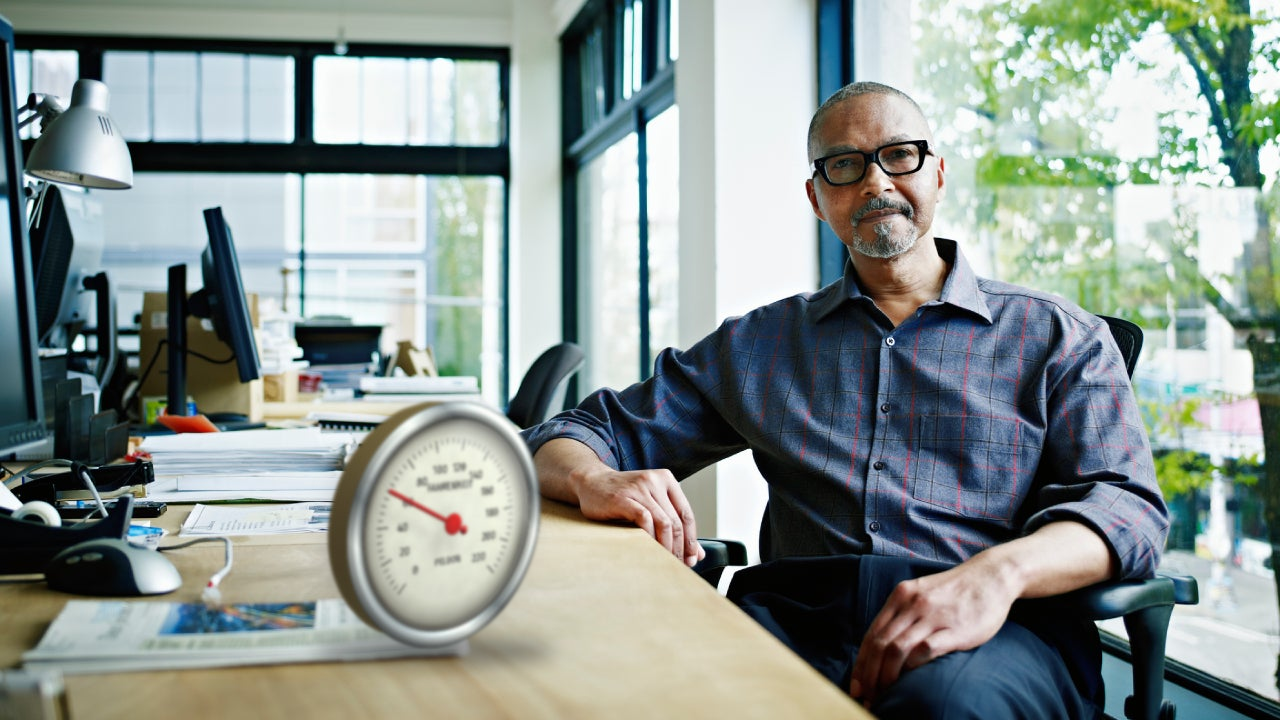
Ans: **60** °F
